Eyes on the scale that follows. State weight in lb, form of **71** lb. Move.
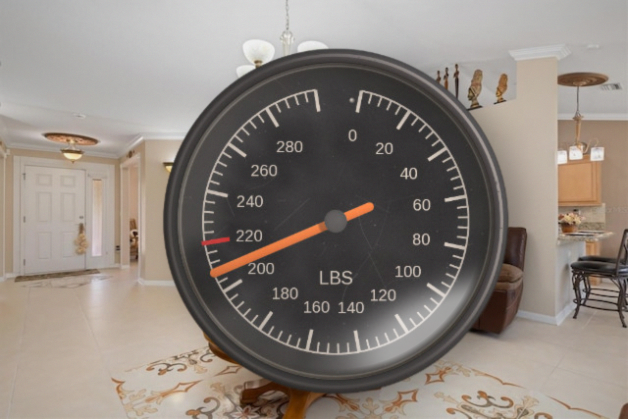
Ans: **208** lb
